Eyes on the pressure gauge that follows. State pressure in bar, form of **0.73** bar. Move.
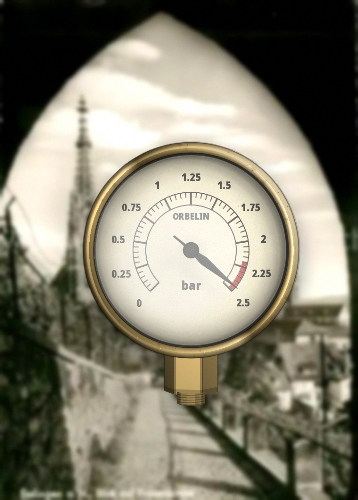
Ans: **2.45** bar
